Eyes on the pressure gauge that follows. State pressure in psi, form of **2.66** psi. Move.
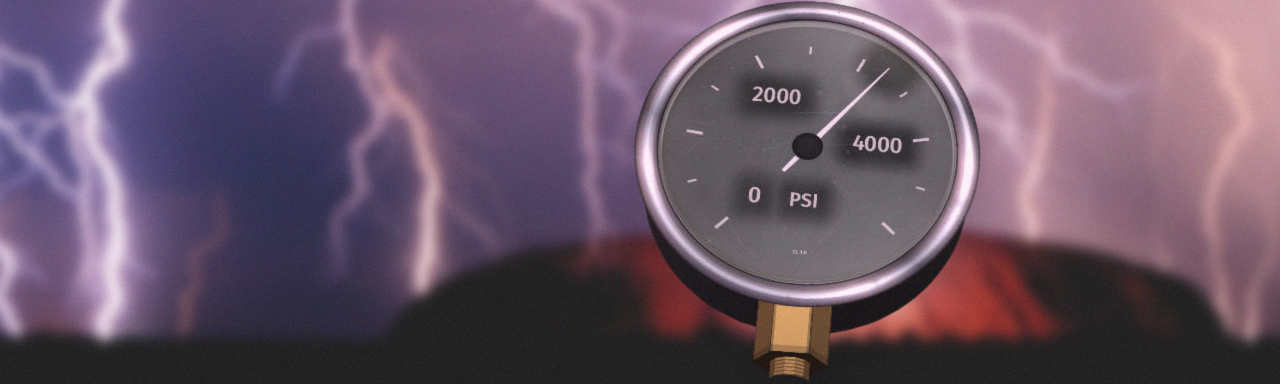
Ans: **3250** psi
